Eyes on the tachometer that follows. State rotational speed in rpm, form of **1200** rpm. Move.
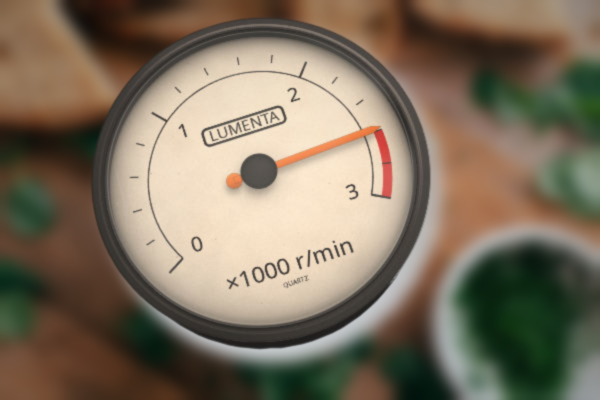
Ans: **2600** rpm
